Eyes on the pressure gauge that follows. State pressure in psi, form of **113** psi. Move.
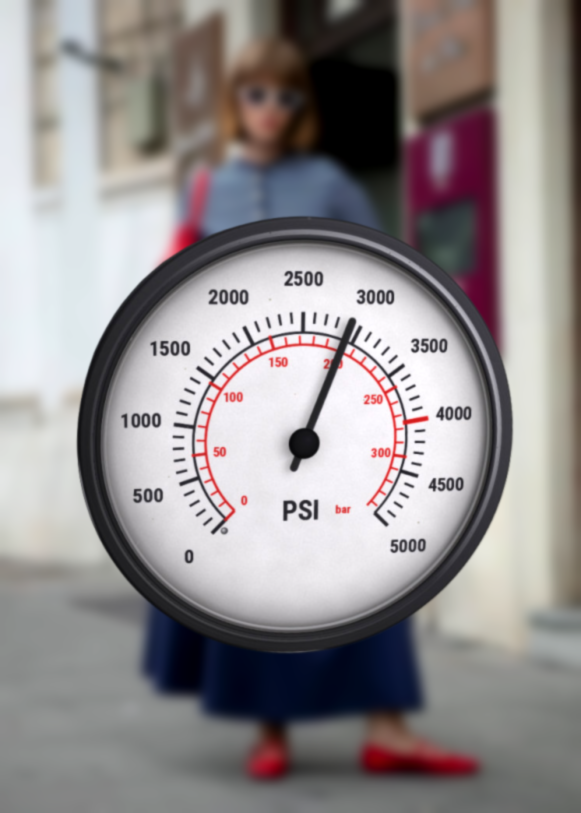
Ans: **2900** psi
